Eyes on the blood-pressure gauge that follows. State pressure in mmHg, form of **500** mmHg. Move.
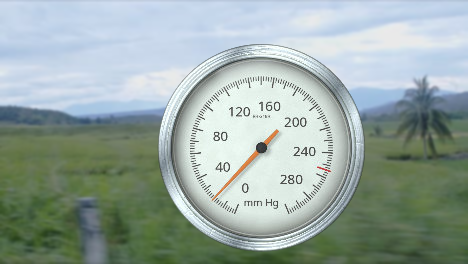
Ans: **20** mmHg
